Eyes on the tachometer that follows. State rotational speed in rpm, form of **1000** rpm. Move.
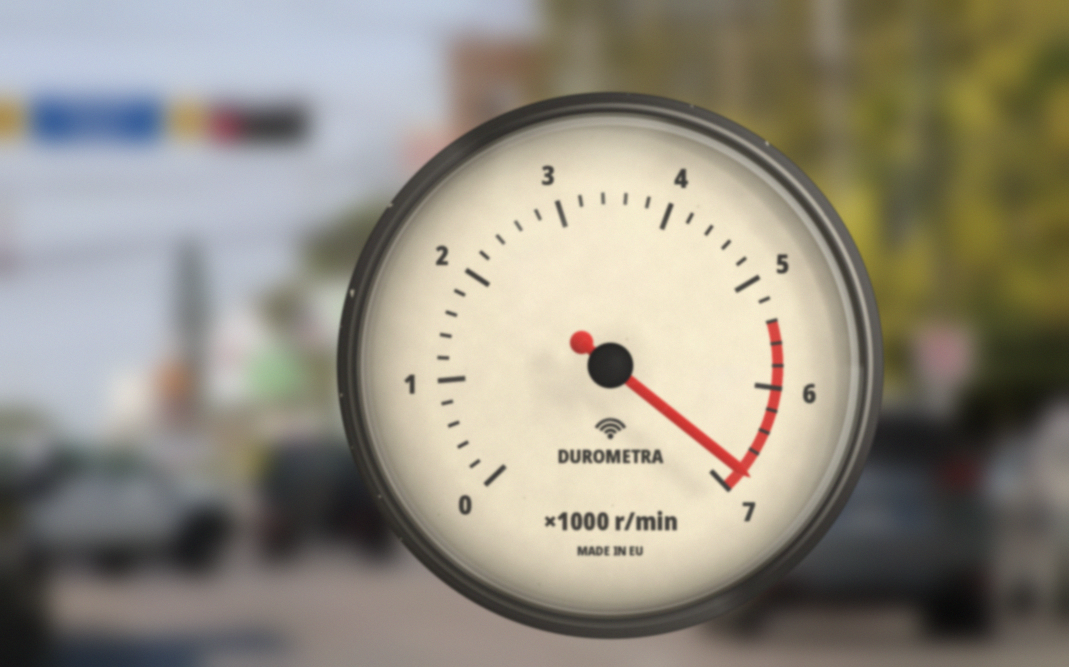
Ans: **6800** rpm
